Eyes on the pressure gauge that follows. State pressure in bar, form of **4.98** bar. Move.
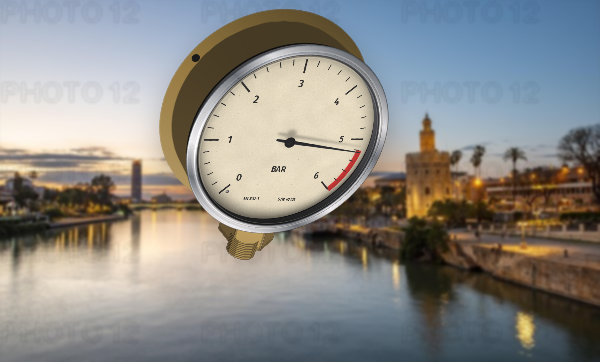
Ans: **5.2** bar
